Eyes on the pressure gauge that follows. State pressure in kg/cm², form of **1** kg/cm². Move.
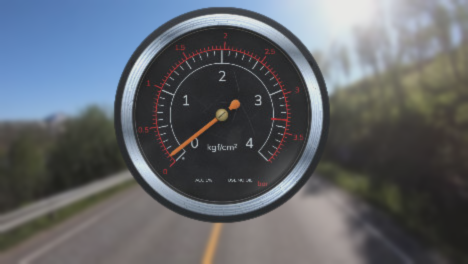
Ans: **0.1** kg/cm²
